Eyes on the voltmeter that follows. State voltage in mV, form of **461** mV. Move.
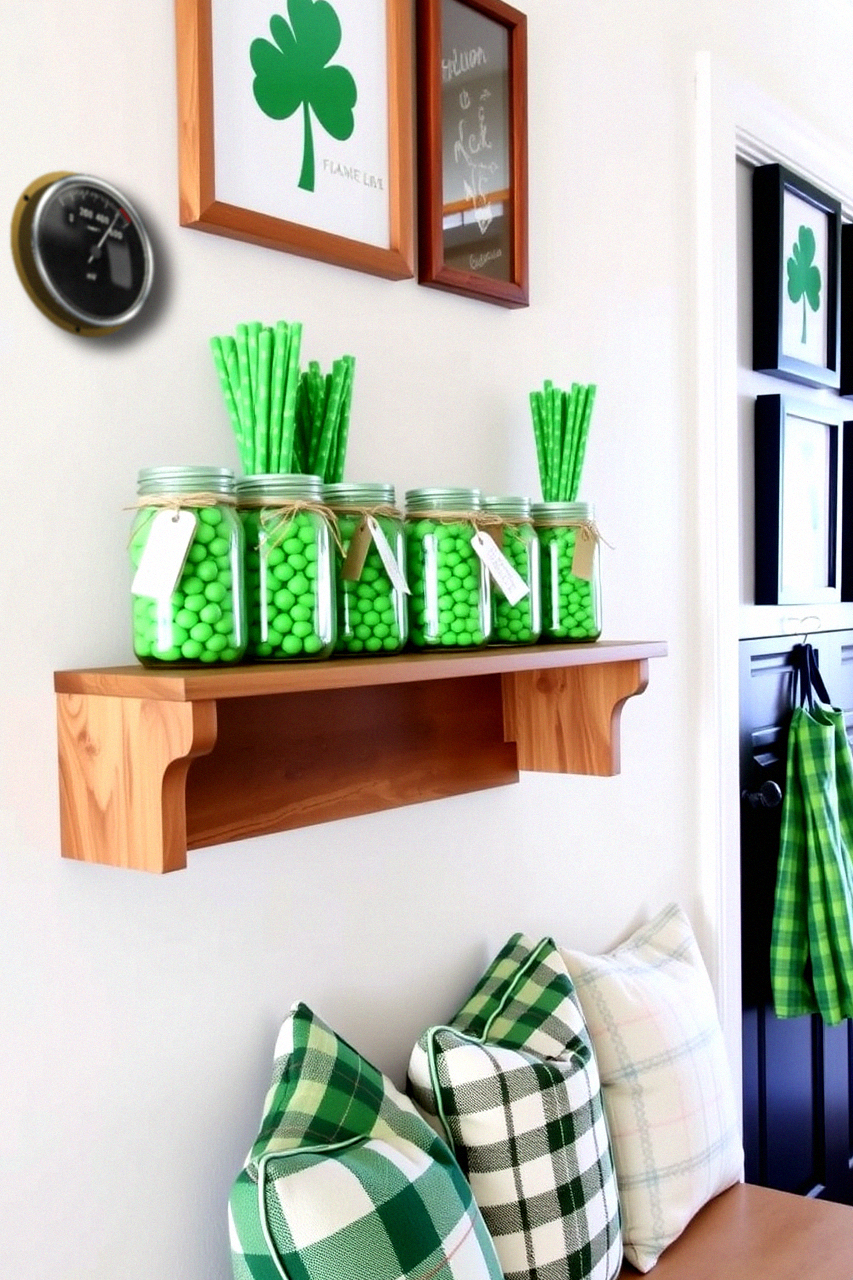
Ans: **500** mV
